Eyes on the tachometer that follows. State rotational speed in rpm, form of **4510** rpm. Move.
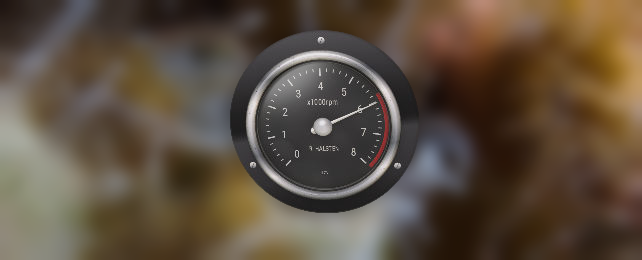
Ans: **6000** rpm
